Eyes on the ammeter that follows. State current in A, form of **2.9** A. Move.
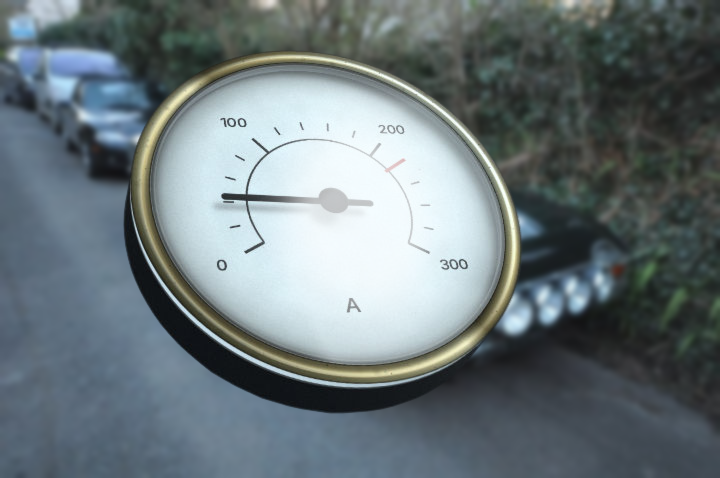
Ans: **40** A
